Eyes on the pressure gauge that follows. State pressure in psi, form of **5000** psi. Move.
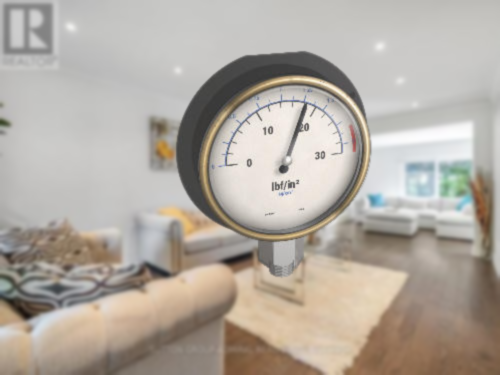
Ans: **18** psi
